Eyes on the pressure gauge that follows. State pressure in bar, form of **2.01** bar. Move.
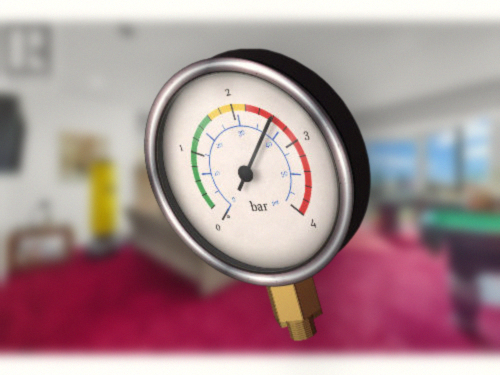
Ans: **2.6** bar
